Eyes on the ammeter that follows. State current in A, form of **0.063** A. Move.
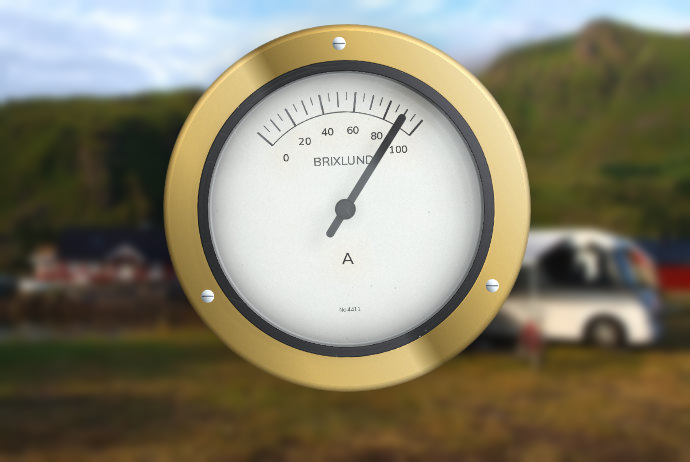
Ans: **90** A
